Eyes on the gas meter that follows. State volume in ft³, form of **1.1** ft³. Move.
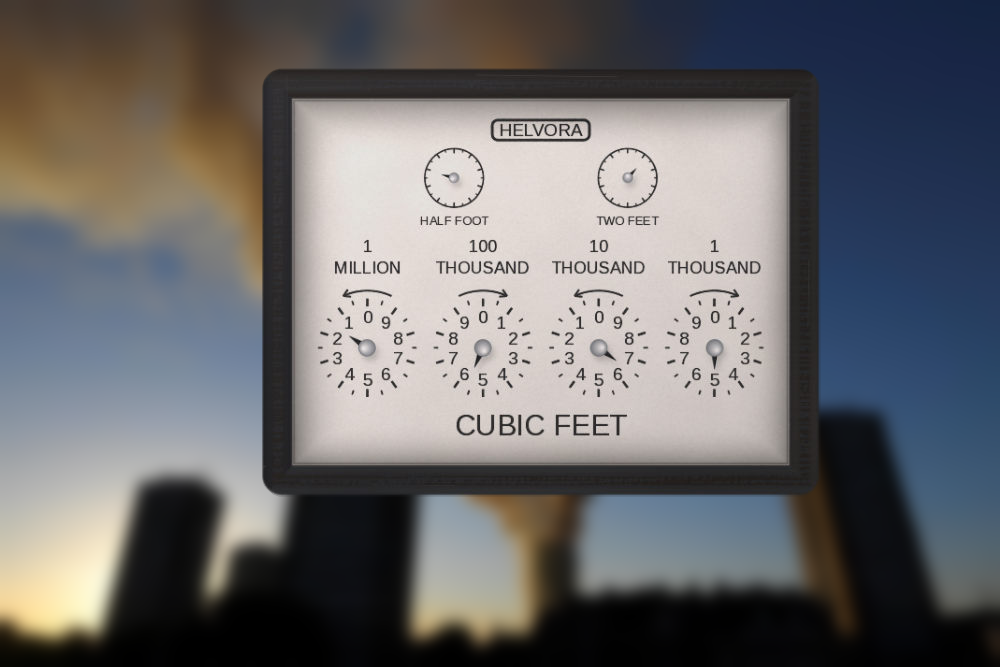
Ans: **156500** ft³
